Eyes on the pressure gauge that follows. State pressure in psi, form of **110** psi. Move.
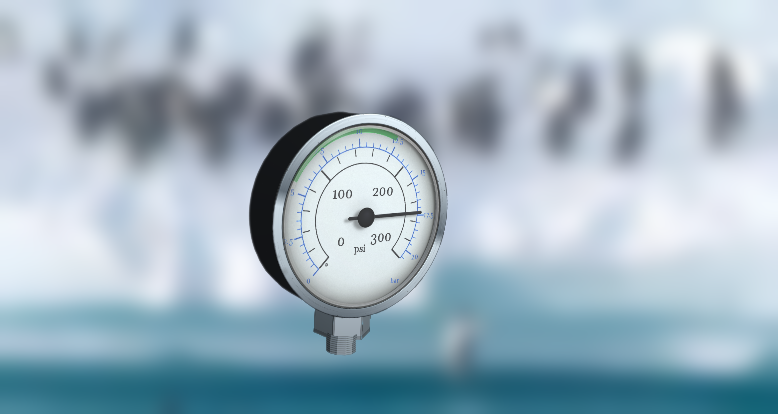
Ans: **250** psi
